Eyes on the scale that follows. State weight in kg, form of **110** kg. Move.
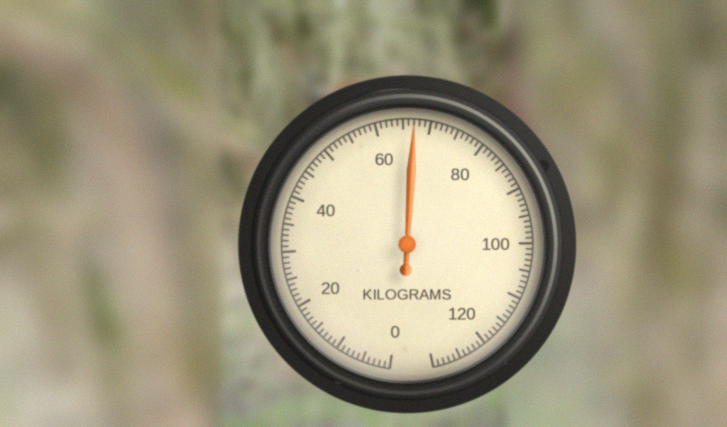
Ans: **67** kg
